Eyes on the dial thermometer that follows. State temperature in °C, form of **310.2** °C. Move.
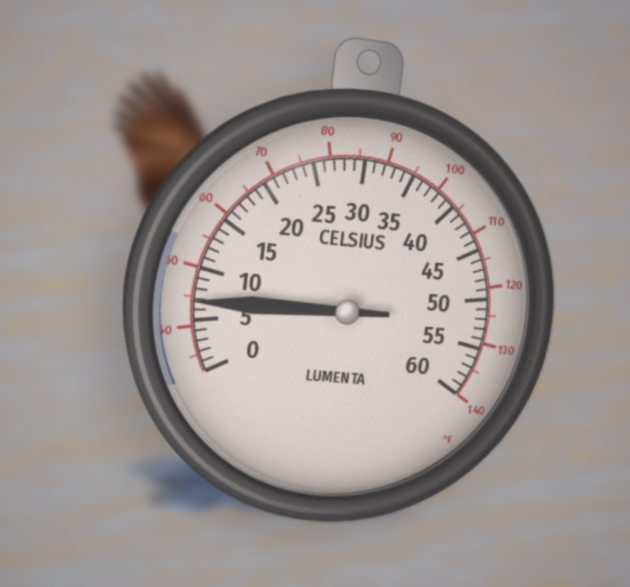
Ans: **7** °C
